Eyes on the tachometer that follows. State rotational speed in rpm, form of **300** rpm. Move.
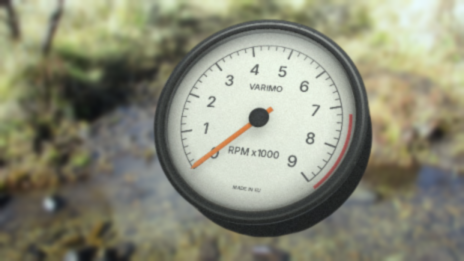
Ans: **0** rpm
